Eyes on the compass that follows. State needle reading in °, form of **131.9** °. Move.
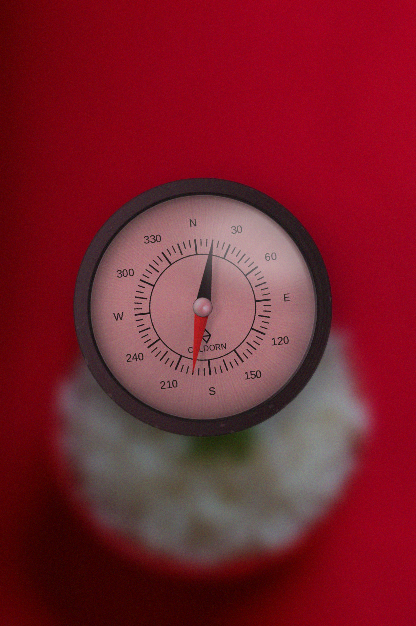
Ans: **195** °
